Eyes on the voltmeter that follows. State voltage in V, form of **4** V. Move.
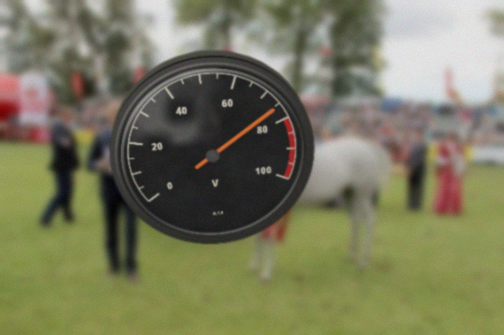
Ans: **75** V
